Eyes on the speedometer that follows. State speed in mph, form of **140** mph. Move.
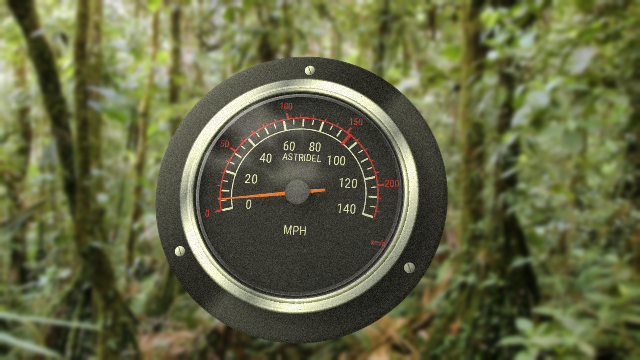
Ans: **5** mph
